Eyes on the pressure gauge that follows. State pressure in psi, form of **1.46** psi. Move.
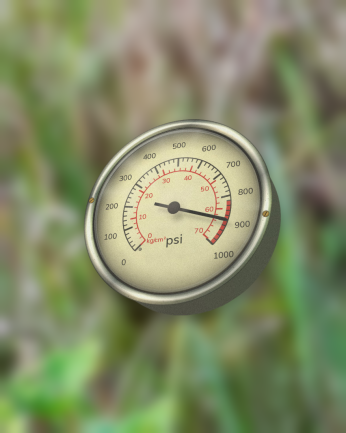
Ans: **900** psi
